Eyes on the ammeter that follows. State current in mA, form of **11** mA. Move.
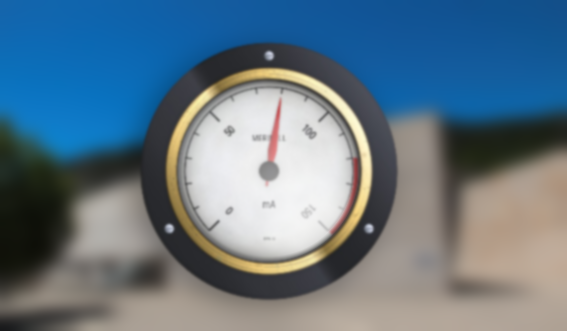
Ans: **80** mA
